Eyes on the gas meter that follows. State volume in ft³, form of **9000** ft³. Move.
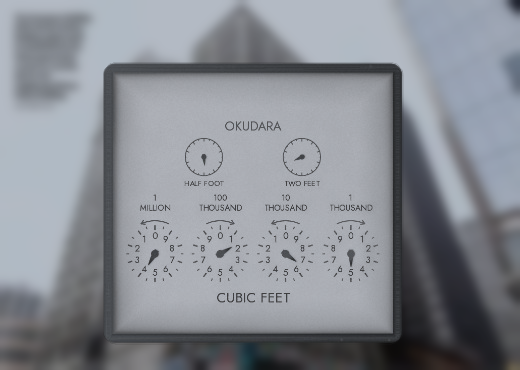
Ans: **416500** ft³
